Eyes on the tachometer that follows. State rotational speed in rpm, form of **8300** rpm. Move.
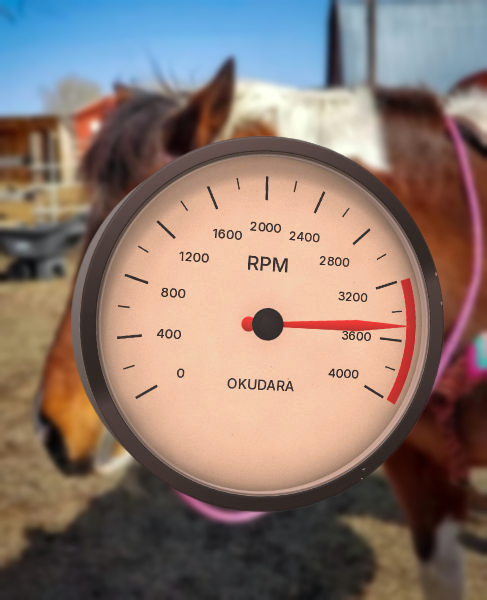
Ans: **3500** rpm
